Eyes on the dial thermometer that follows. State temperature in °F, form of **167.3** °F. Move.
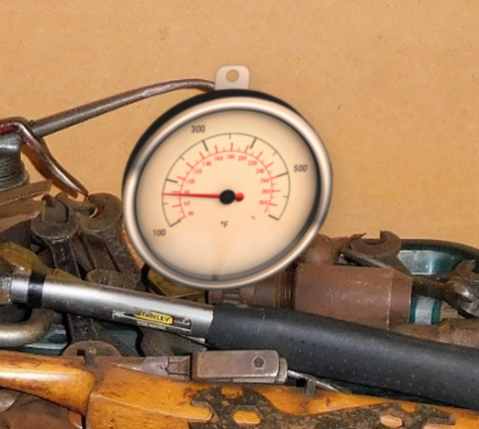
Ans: **175** °F
